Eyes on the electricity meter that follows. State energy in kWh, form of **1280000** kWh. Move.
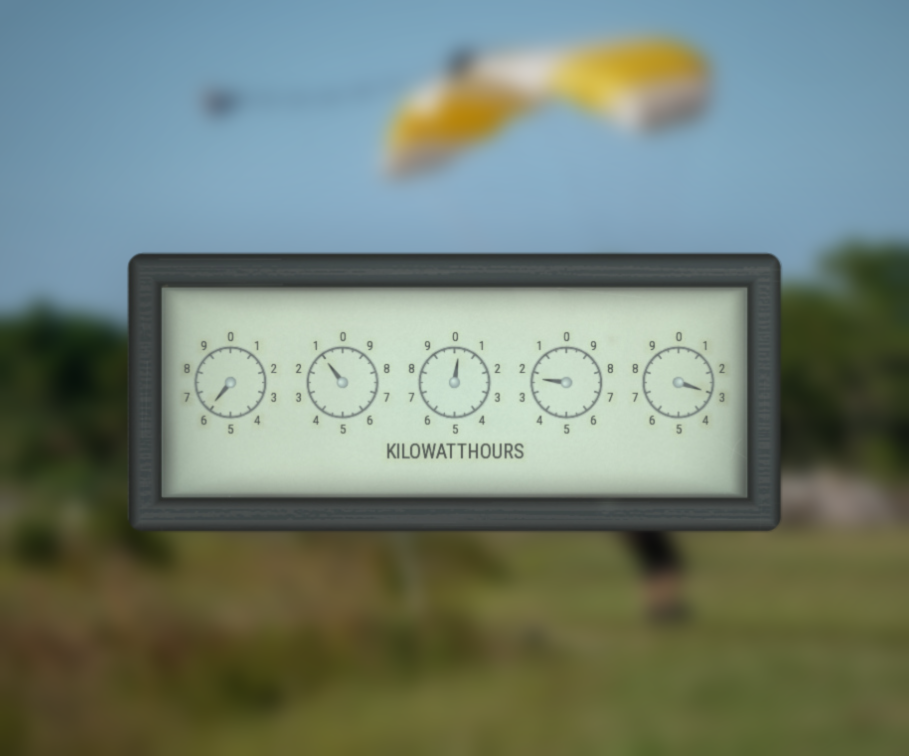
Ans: **61023** kWh
